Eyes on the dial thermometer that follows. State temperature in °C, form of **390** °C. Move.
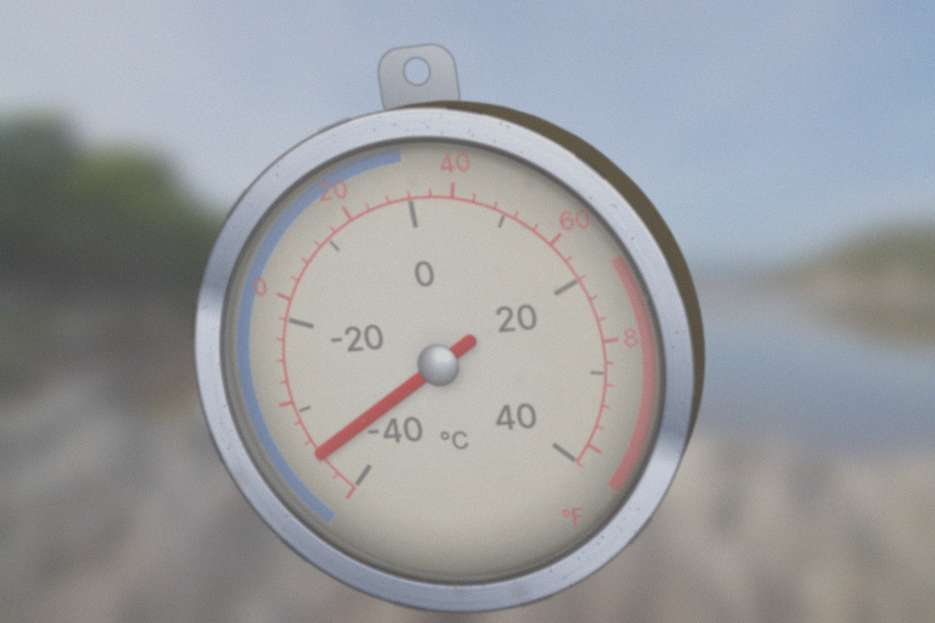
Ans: **-35** °C
